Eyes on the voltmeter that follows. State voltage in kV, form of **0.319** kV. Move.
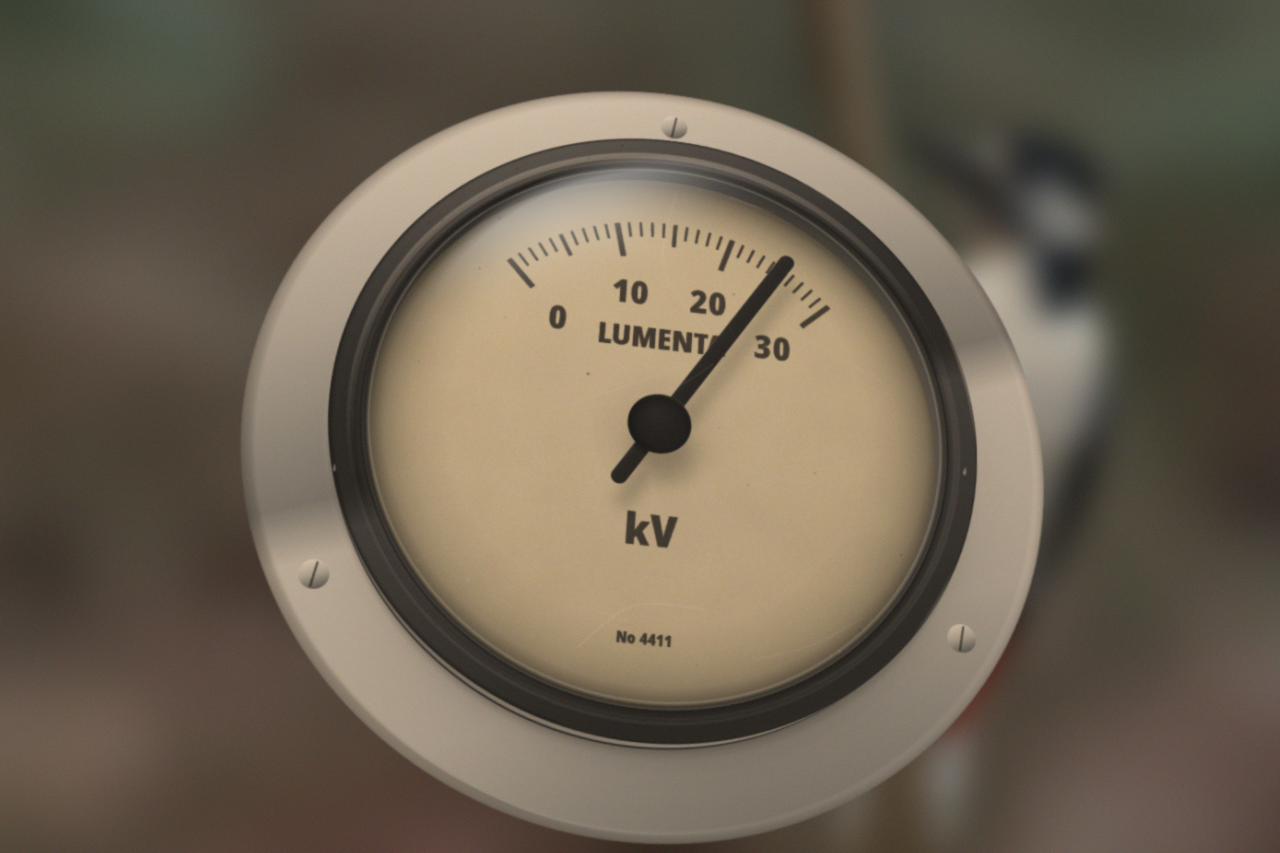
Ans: **25** kV
